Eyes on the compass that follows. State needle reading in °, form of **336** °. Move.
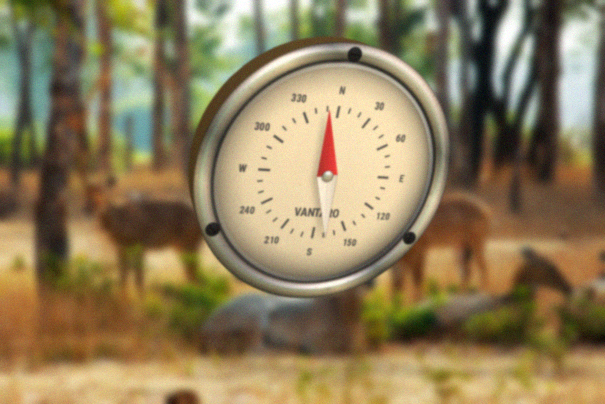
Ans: **350** °
